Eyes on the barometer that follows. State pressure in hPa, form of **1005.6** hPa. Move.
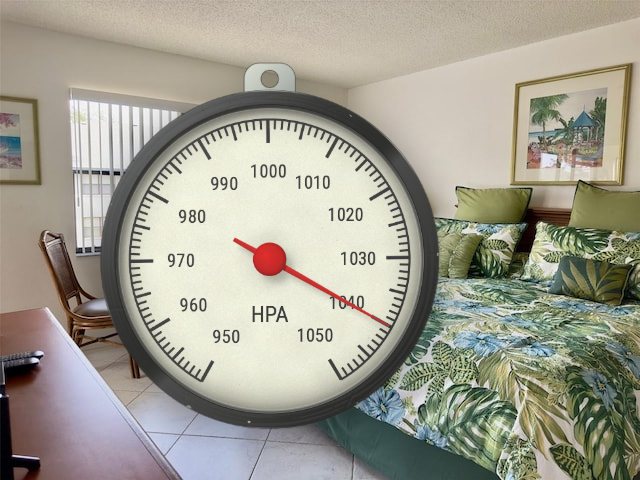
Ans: **1040** hPa
